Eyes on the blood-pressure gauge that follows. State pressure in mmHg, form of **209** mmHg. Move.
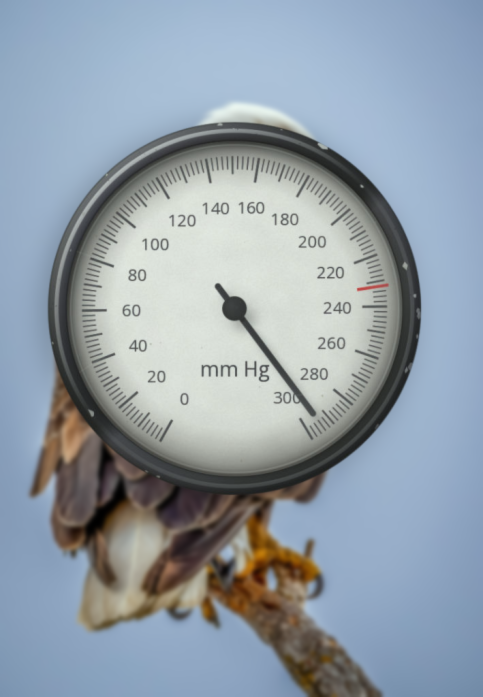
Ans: **294** mmHg
